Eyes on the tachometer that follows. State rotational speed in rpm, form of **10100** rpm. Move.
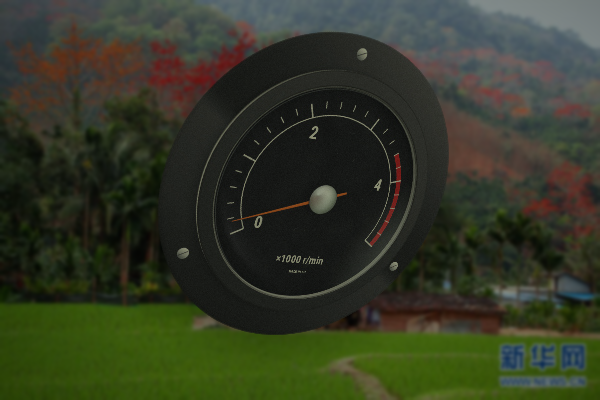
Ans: **200** rpm
